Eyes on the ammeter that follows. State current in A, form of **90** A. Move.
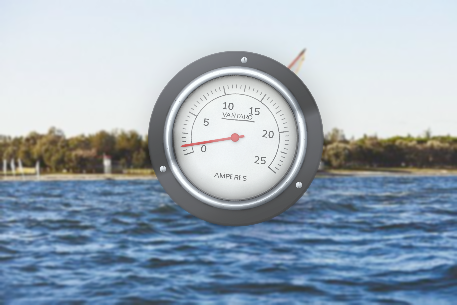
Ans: **1** A
